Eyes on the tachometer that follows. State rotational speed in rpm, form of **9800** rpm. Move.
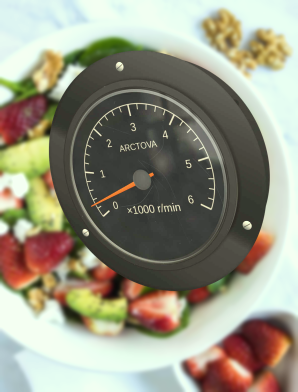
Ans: **300** rpm
